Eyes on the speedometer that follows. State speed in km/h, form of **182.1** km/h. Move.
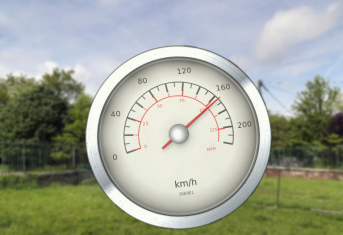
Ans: **165** km/h
